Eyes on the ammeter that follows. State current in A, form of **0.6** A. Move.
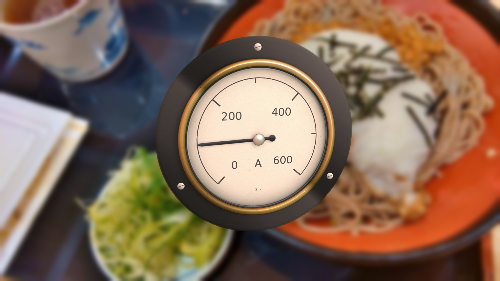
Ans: **100** A
